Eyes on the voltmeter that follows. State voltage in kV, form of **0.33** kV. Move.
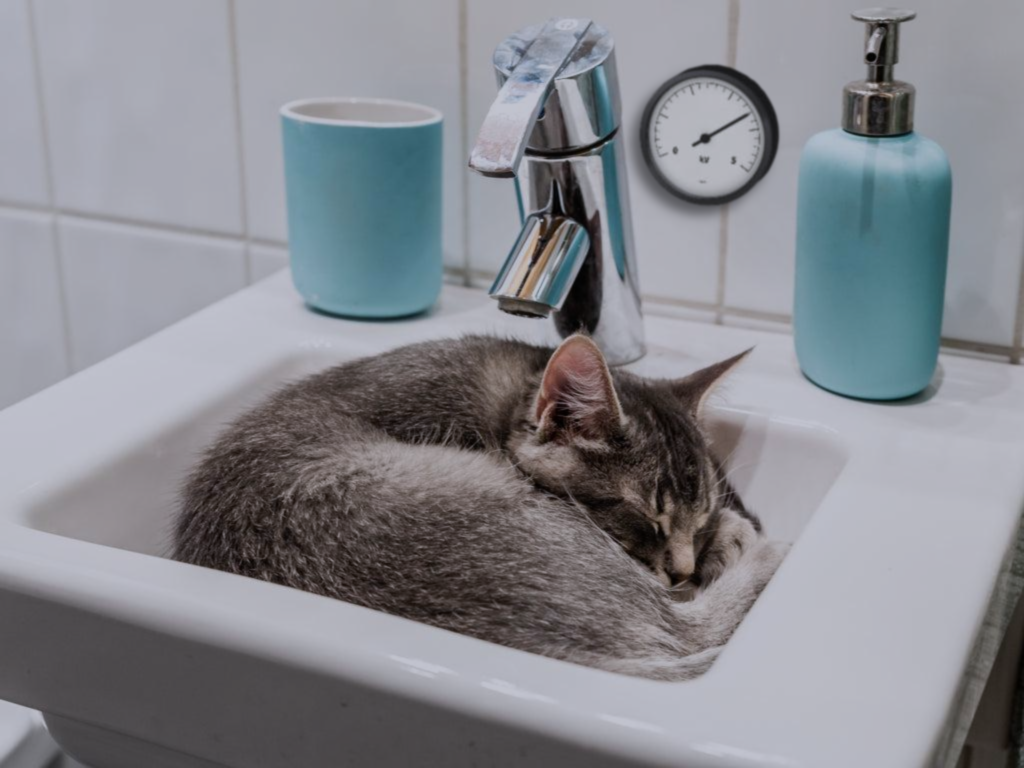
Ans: **3.6** kV
